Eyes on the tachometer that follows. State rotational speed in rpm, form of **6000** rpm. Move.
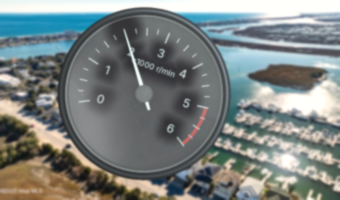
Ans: **2000** rpm
